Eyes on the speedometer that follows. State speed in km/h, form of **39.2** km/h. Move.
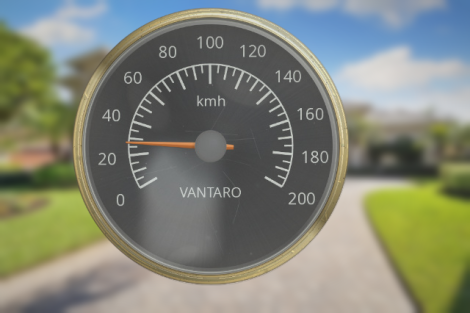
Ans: **27.5** km/h
